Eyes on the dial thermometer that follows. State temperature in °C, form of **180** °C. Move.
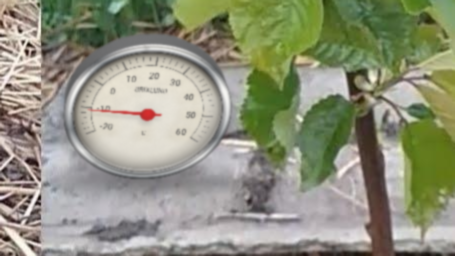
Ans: **-10** °C
